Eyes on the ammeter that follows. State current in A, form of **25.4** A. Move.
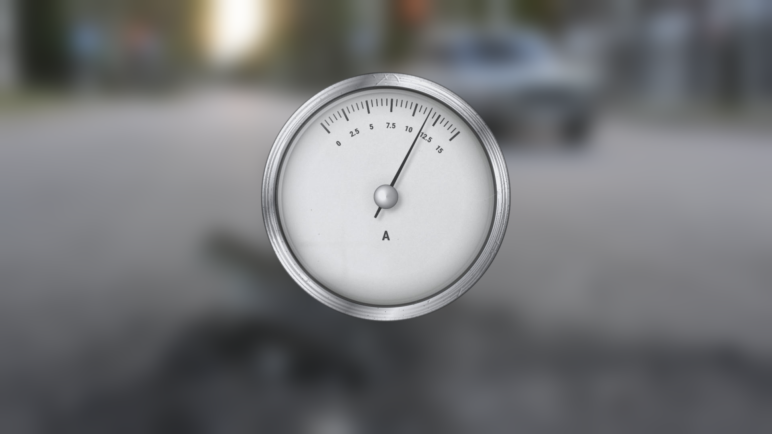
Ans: **11.5** A
